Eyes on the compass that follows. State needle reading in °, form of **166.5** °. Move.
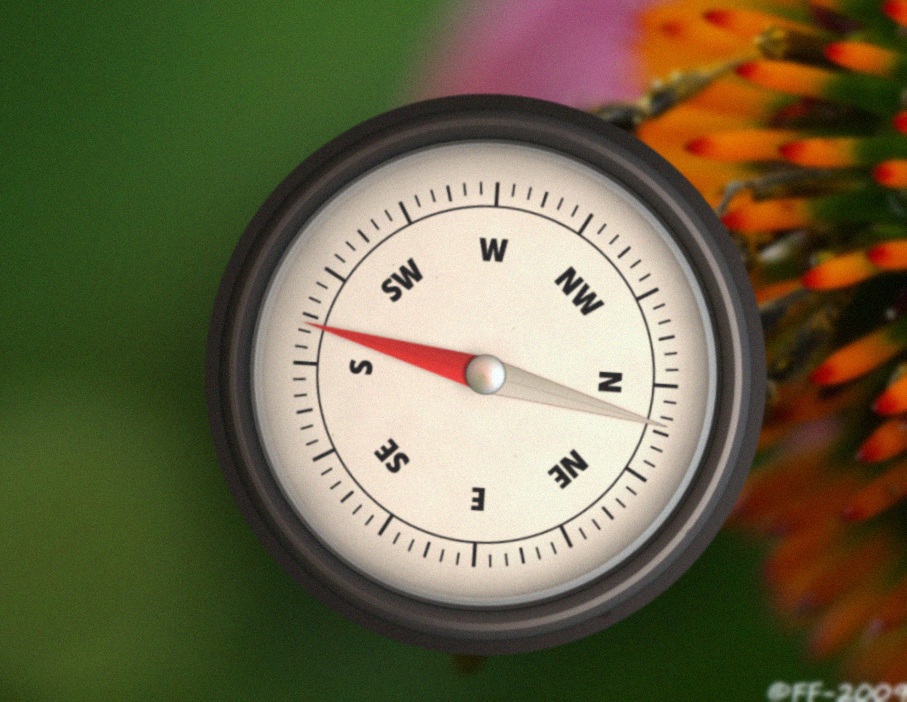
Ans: **192.5** °
